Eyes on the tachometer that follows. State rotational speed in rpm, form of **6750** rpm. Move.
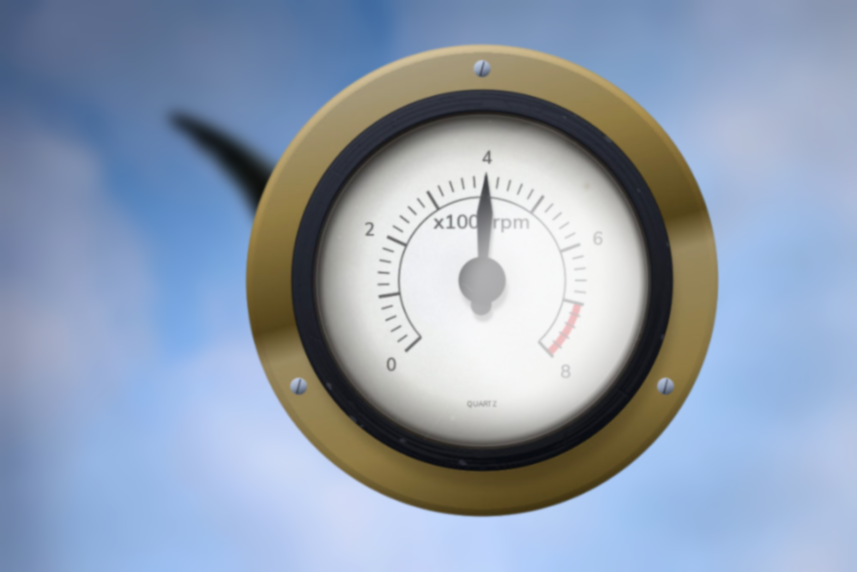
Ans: **4000** rpm
